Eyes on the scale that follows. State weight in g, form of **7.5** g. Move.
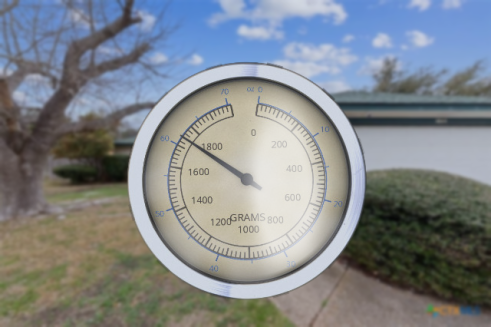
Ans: **1740** g
